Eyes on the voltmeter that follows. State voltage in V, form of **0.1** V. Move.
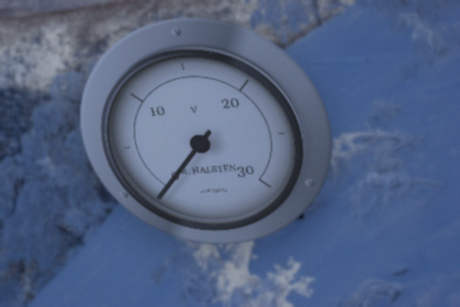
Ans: **0** V
